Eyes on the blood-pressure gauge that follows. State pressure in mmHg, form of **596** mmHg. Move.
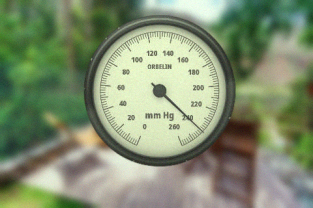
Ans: **240** mmHg
